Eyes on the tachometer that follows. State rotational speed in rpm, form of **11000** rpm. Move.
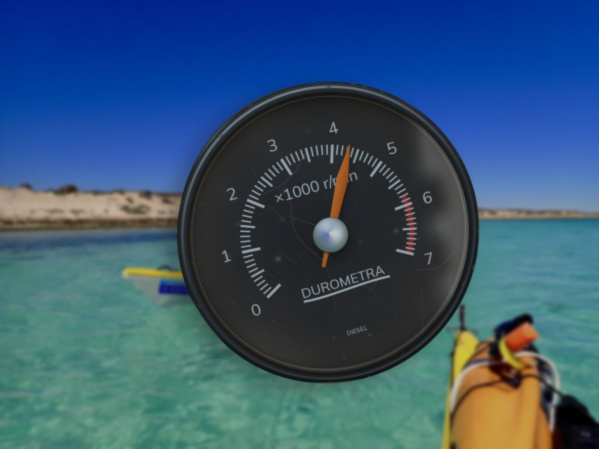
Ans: **4300** rpm
